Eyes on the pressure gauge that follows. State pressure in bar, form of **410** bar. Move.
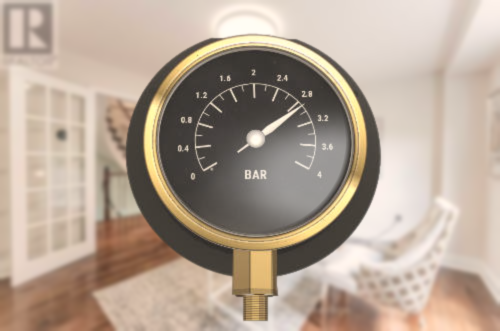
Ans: **2.9** bar
